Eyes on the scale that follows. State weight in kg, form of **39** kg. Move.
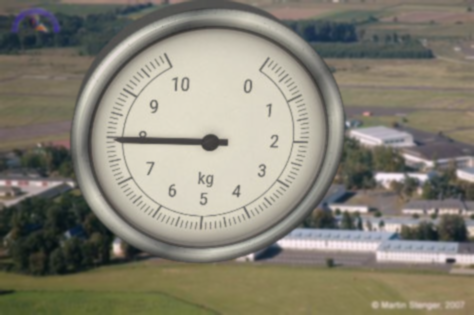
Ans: **8** kg
